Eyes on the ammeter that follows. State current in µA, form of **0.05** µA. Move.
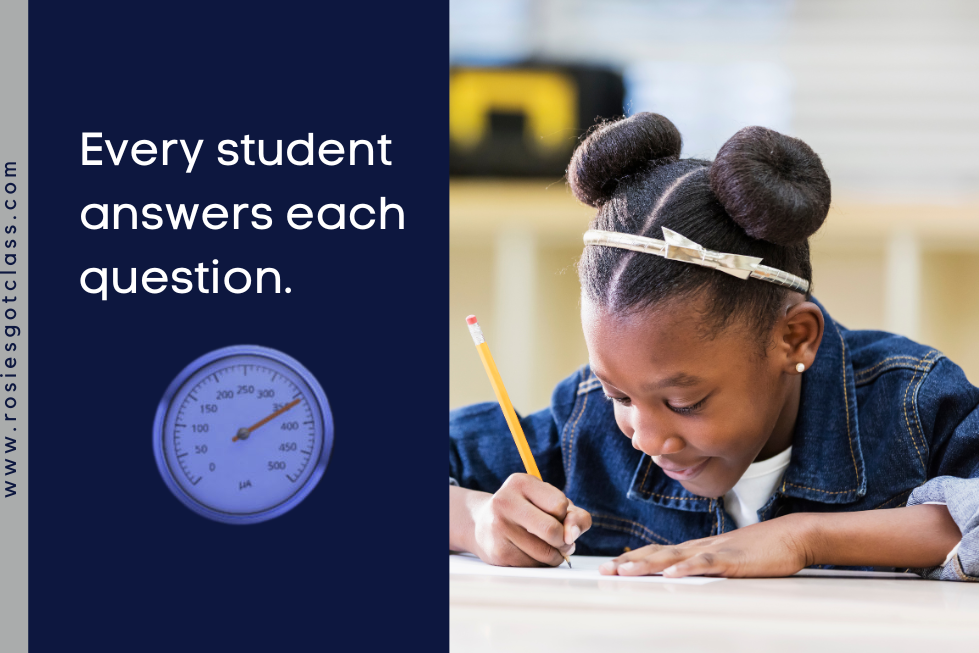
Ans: **360** µA
